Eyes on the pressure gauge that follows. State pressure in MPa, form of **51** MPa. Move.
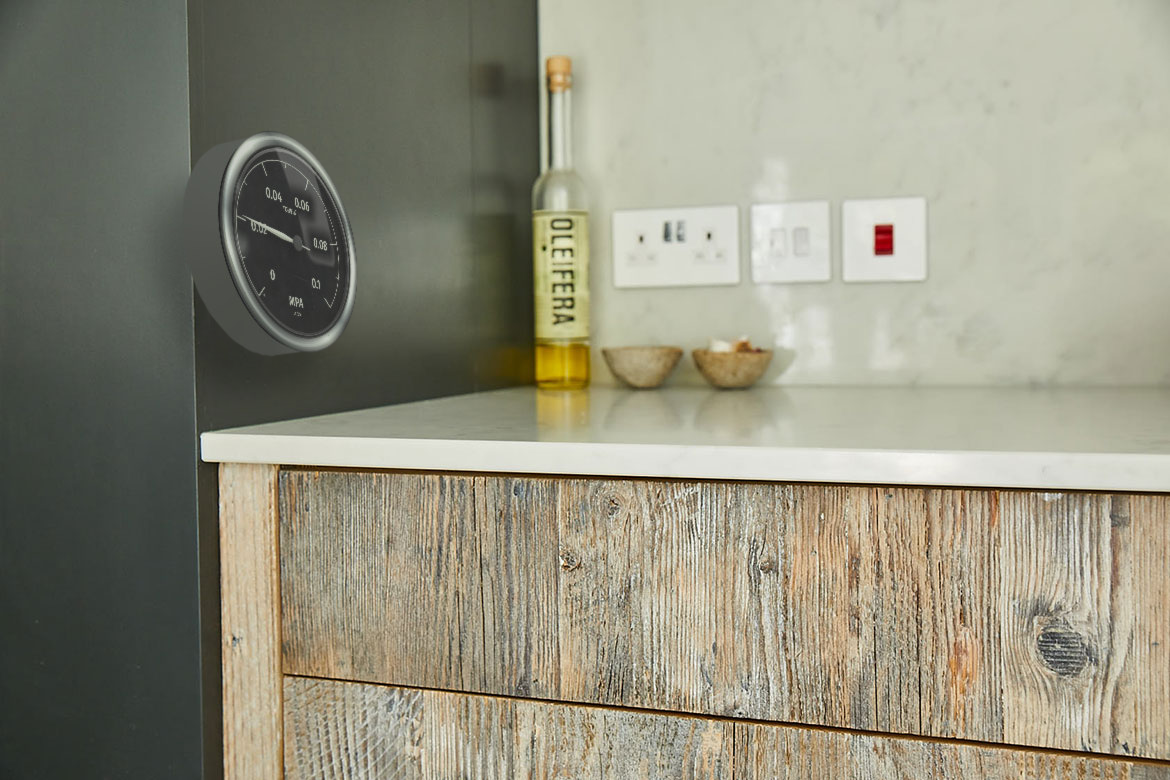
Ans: **0.02** MPa
